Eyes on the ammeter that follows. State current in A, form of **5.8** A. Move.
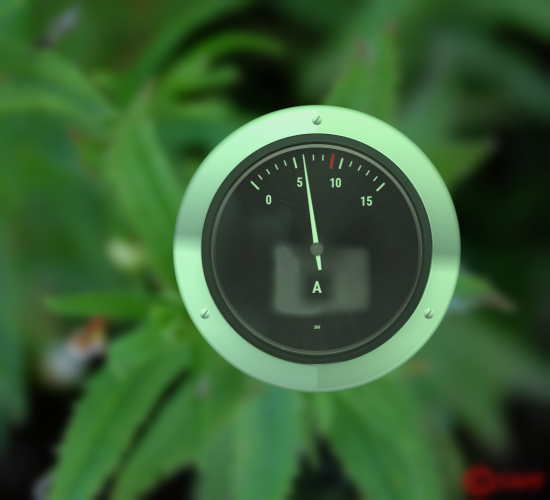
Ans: **6** A
